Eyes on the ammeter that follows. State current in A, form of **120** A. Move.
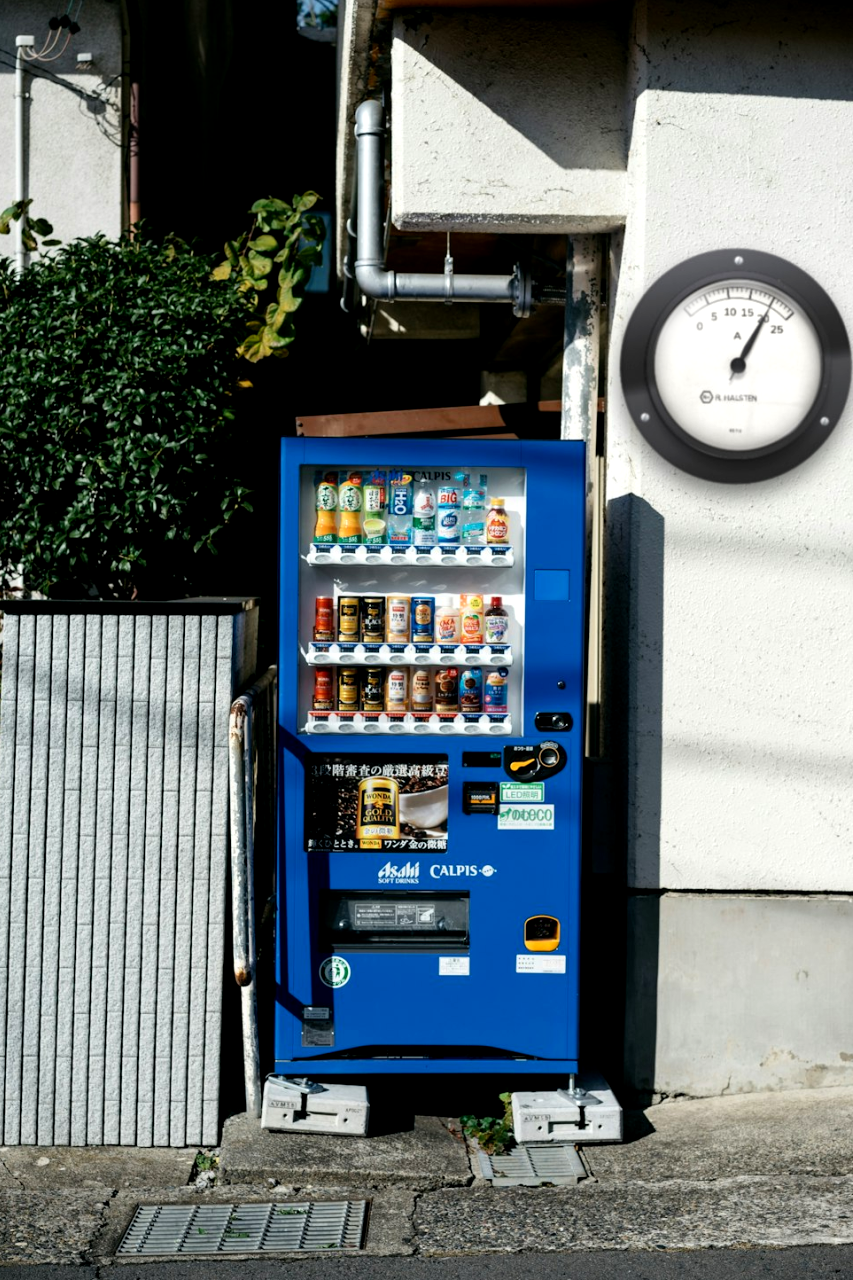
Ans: **20** A
